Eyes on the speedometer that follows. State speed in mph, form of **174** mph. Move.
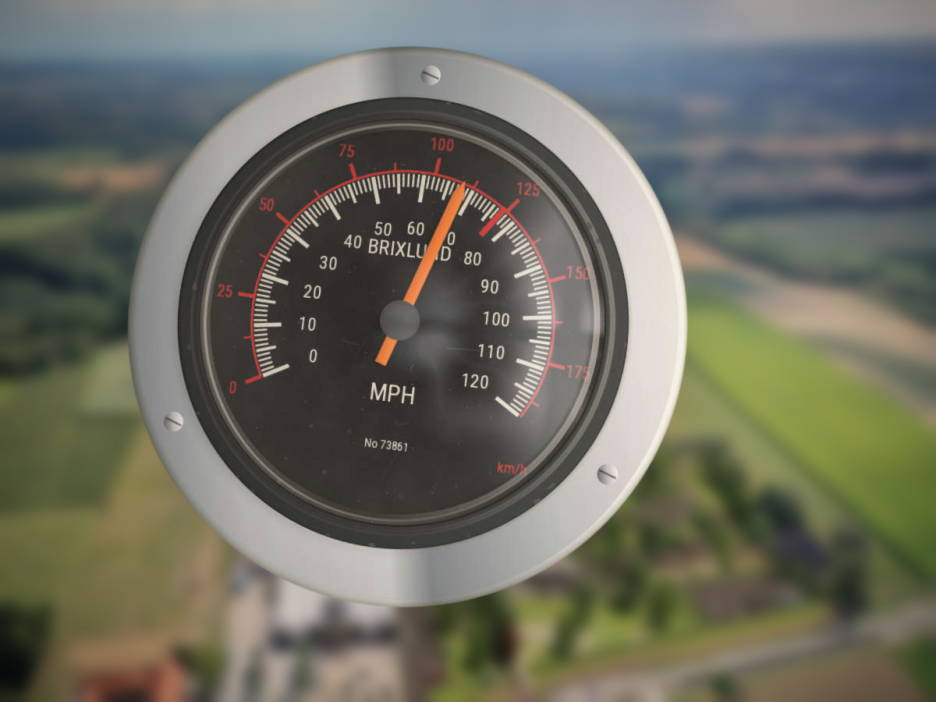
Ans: **68** mph
